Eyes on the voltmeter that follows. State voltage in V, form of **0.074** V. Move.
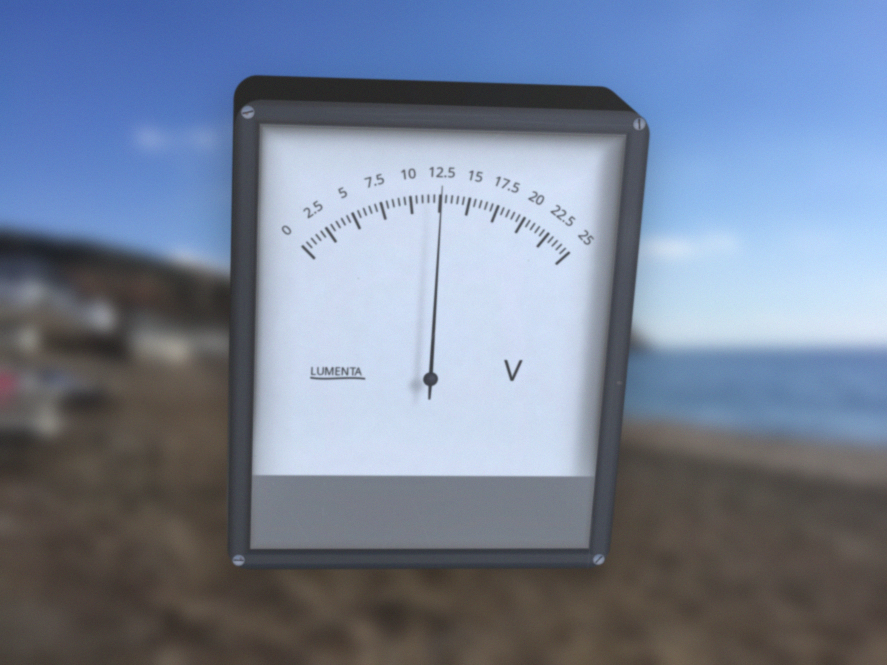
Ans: **12.5** V
